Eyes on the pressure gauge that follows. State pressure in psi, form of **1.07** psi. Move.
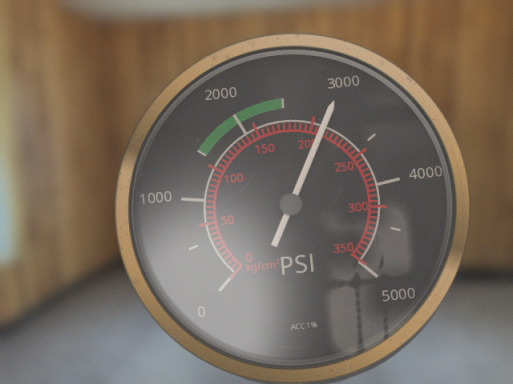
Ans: **3000** psi
